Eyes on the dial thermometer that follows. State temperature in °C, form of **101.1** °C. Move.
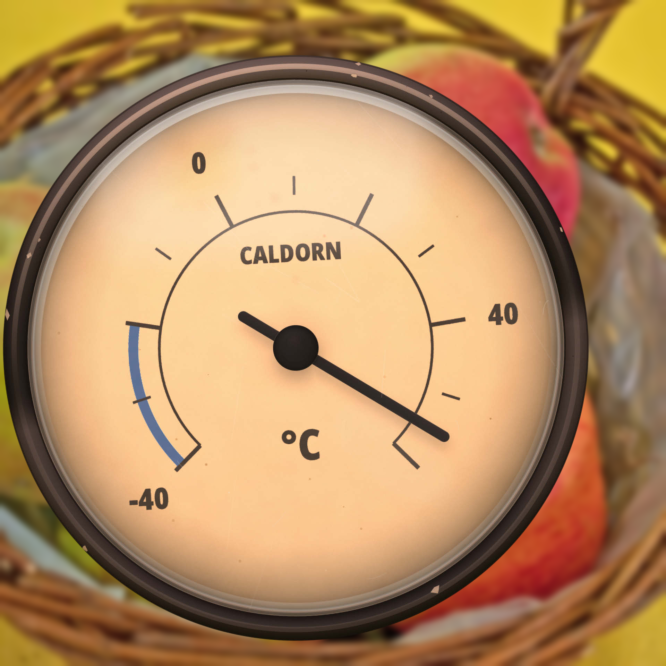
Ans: **55** °C
